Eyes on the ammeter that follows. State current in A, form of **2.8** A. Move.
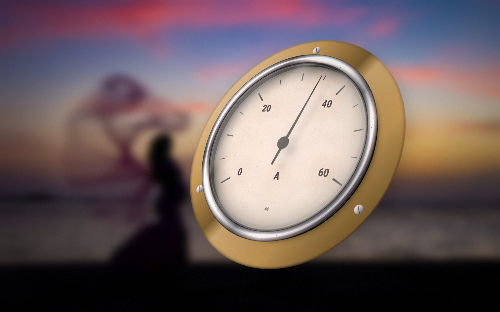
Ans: **35** A
